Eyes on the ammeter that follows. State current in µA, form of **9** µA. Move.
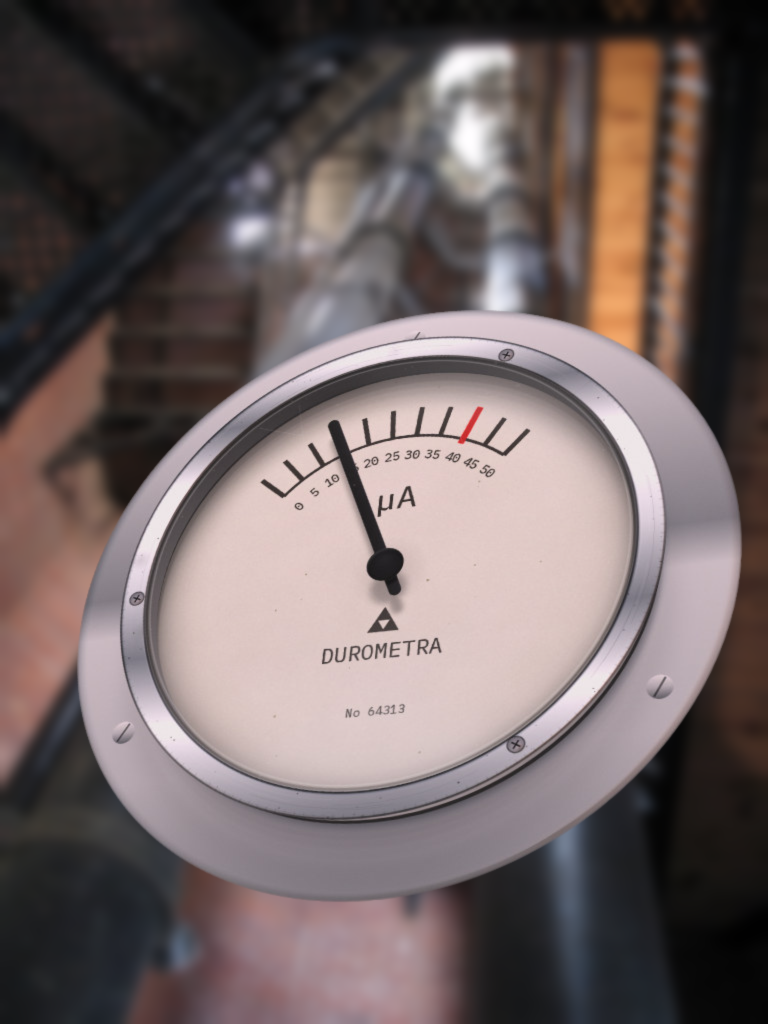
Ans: **15** µA
